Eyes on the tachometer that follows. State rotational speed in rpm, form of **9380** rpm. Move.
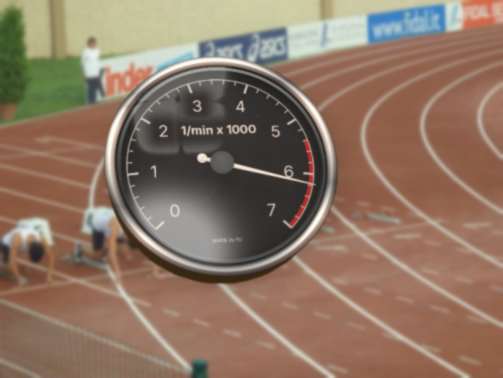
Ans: **6200** rpm
